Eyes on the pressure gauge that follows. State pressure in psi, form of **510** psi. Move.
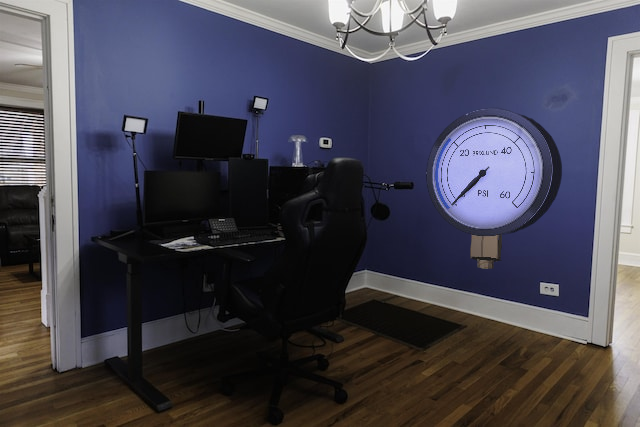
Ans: **0** psi
